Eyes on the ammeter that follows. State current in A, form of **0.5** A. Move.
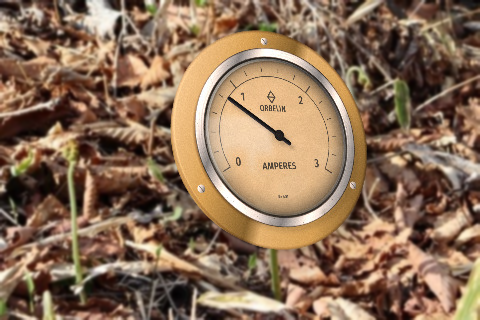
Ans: **0.8** A
